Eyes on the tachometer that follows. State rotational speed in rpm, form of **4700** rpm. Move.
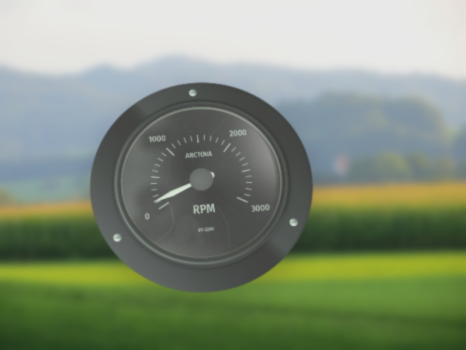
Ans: **100** rpm
